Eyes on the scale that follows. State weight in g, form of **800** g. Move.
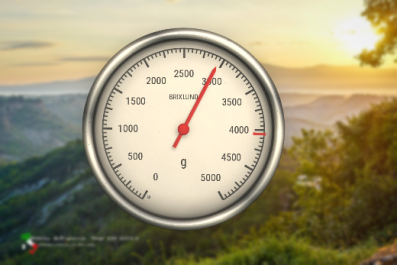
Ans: **2950** g
